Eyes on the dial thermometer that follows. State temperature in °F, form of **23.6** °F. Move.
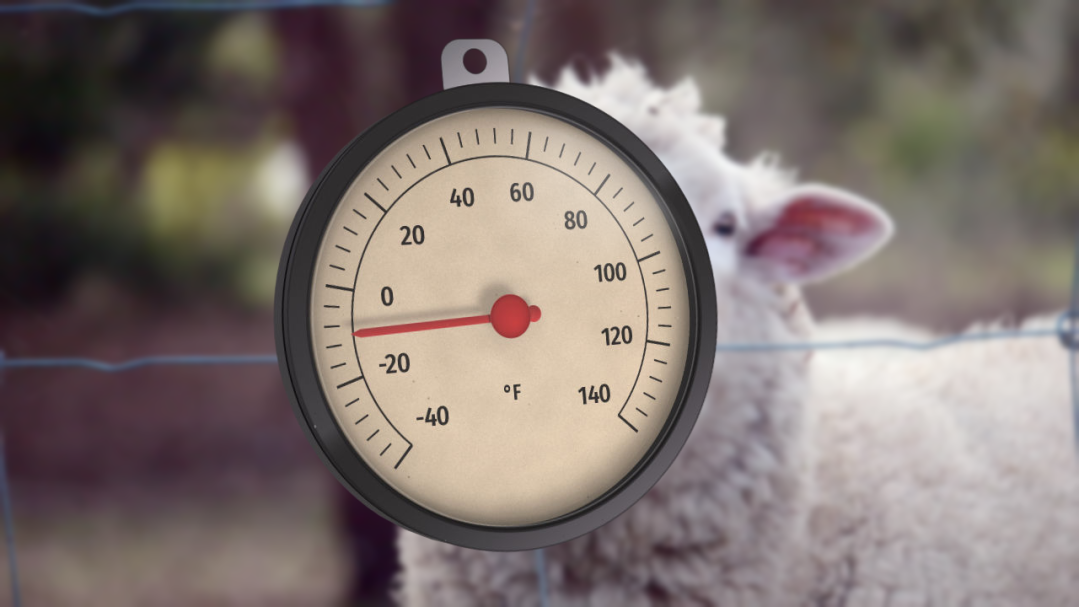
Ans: **-10** °F
